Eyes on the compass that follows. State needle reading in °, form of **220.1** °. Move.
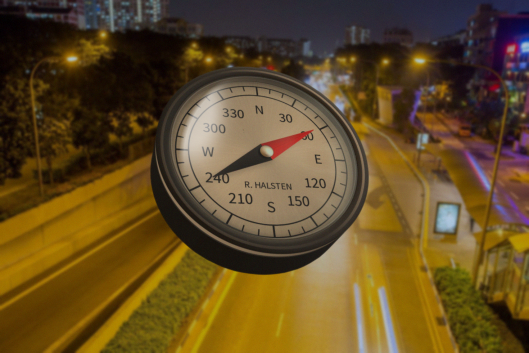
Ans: **60** °
